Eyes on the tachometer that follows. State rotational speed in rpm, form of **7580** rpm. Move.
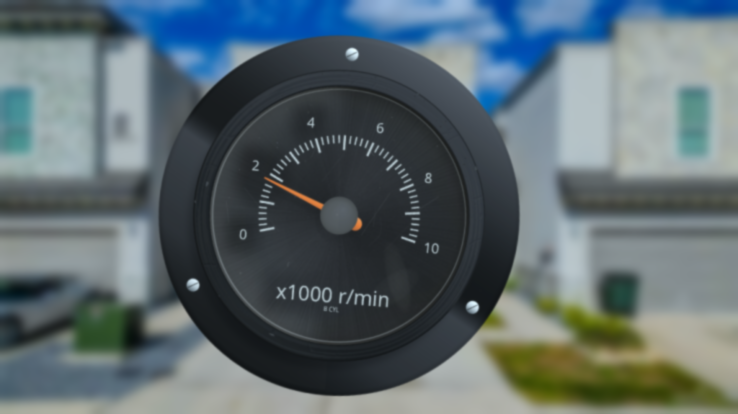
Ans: **1800** rpm
